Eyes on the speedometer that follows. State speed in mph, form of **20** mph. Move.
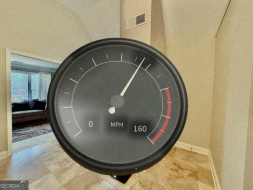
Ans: **95** mph
